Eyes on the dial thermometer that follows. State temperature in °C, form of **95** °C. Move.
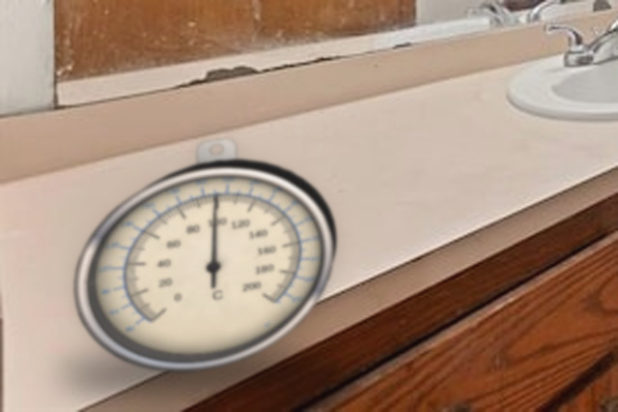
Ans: **100** °C
